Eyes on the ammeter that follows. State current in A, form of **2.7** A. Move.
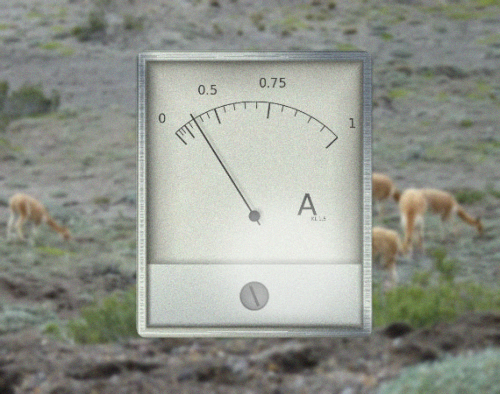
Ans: **0.35** A
